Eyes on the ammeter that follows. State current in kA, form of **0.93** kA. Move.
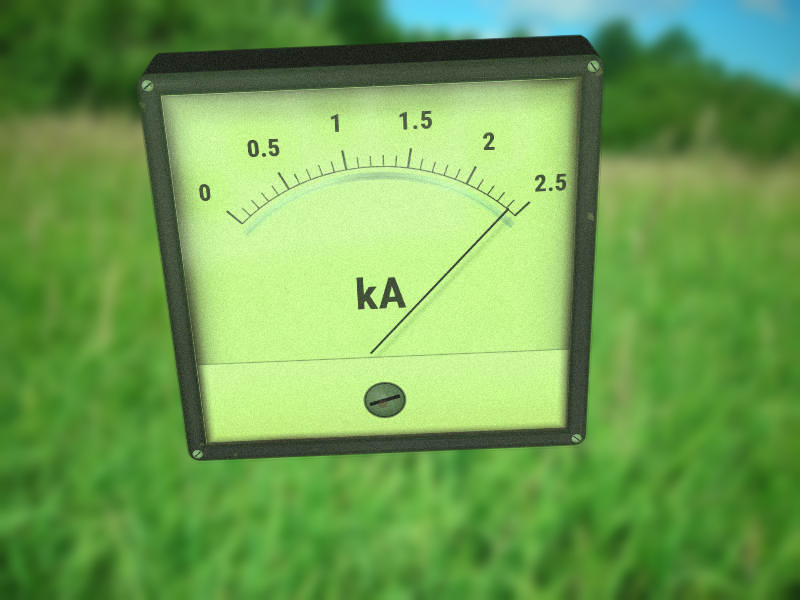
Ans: **2.4** kA
